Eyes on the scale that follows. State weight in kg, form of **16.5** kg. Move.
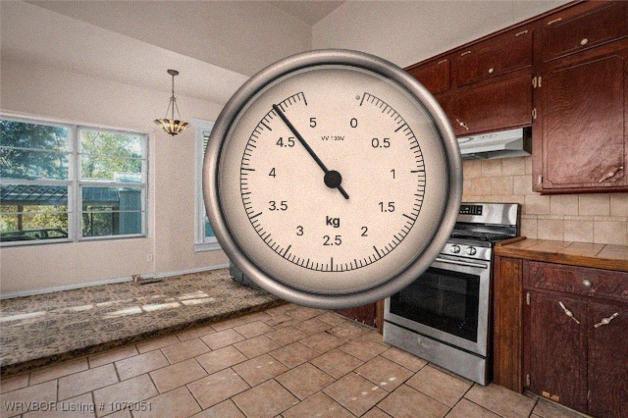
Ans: **4.7** kg
